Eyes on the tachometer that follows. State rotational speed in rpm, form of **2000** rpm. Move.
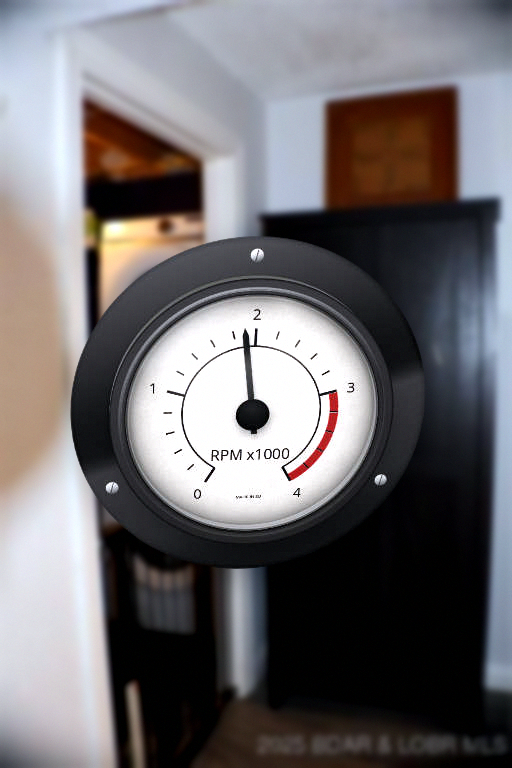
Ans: **1900** rpm
